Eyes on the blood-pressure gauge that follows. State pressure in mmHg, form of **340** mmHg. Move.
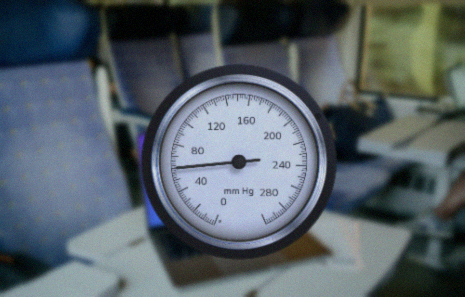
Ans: **60** mmHg
